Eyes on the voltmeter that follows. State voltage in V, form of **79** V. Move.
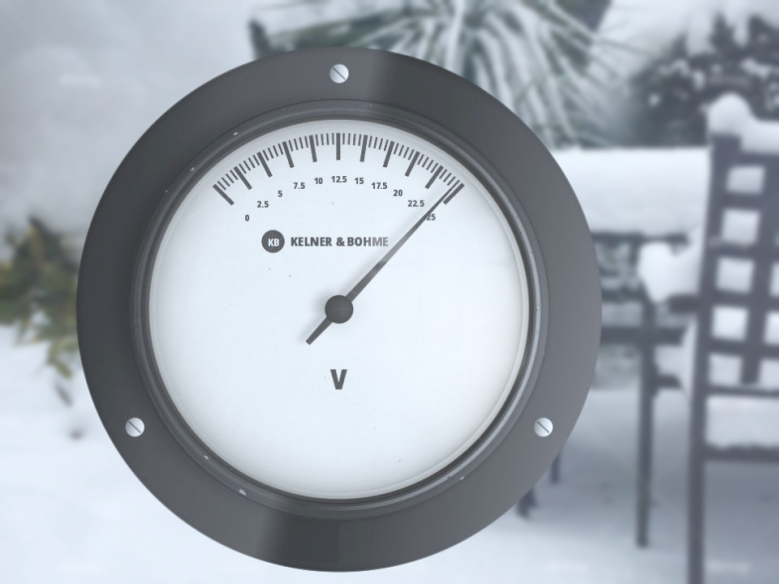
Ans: **24.5** V
